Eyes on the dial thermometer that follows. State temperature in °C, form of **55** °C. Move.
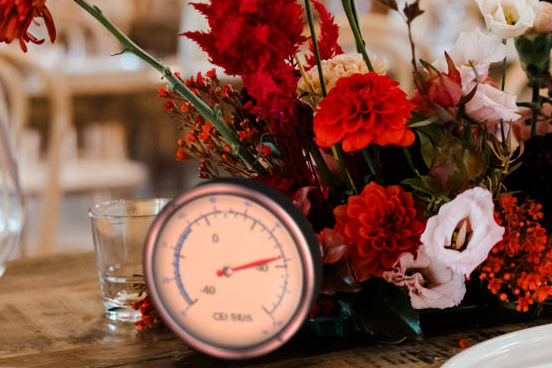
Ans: **36** °C
